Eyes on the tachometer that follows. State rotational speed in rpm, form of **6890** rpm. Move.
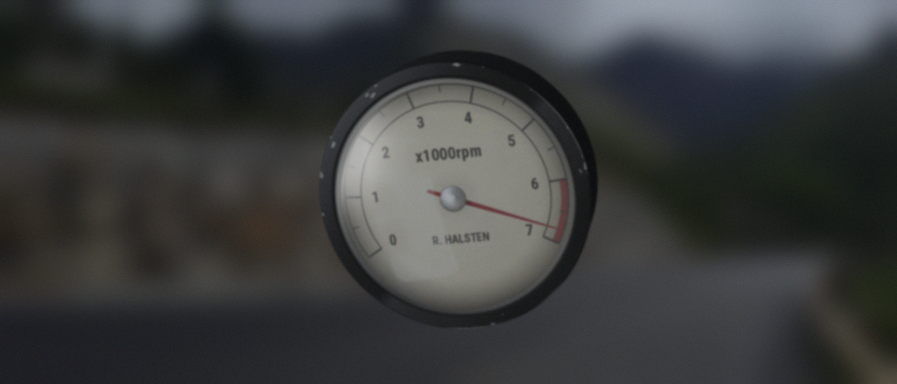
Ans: **6750** rpm
